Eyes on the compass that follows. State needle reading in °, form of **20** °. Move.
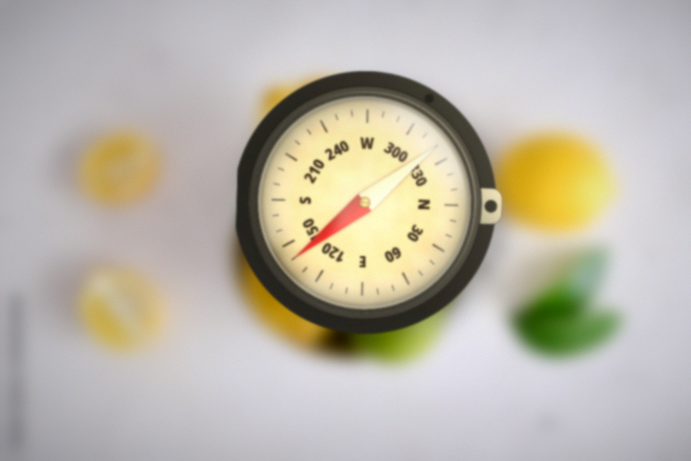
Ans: **140** °
